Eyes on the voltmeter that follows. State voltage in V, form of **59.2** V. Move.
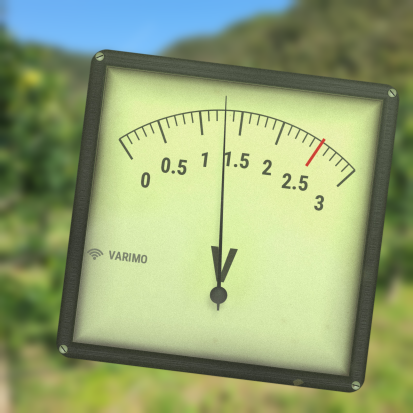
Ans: **1.3** V
